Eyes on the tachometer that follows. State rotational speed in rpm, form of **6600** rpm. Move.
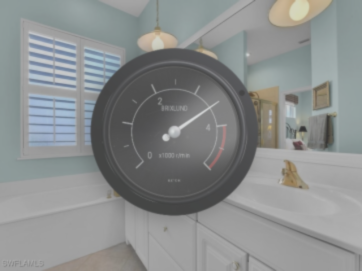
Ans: **3500** rpm
